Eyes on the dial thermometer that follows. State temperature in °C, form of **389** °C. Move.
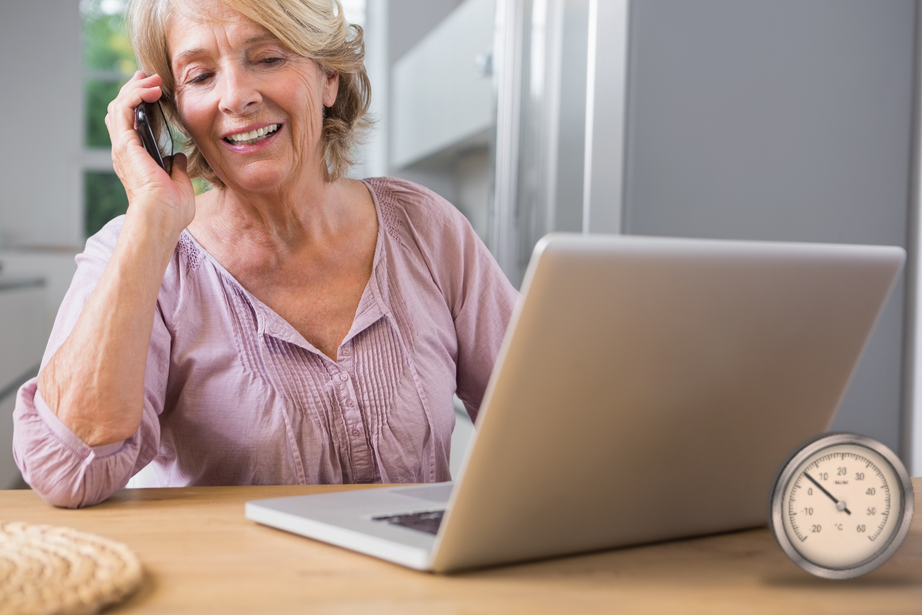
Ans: **5** °C
